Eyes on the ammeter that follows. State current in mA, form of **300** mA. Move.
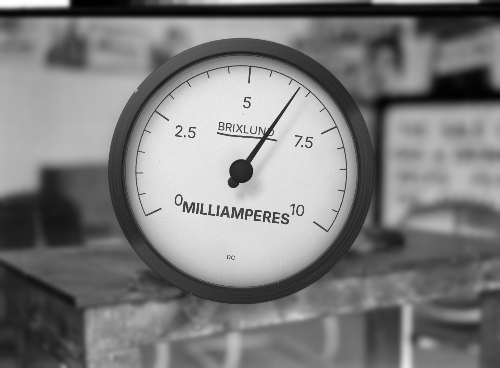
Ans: **6.25** mA
